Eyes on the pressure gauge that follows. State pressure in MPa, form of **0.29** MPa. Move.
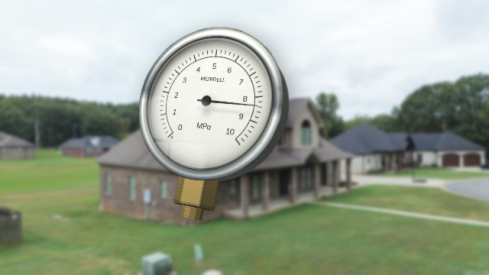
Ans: **8.4** MPa
